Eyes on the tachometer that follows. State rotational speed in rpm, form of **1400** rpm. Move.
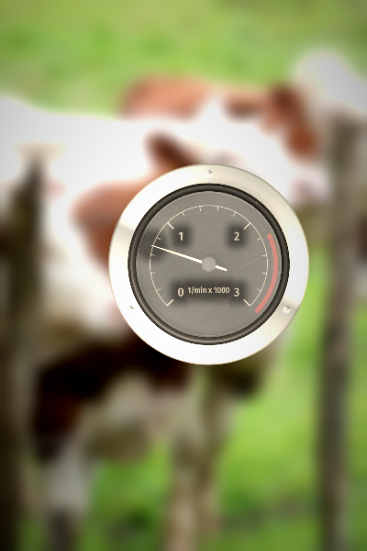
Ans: **700** rpm
